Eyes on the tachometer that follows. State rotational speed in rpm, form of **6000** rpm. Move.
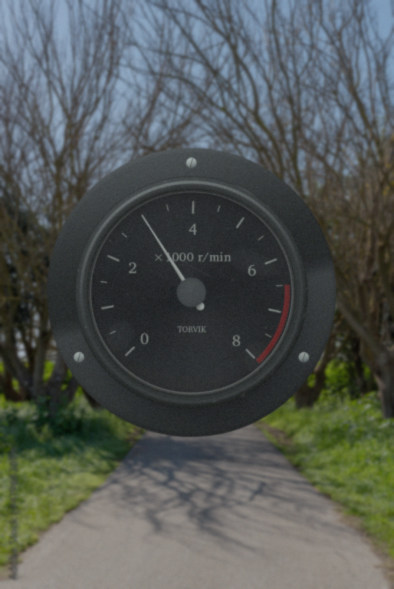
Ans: **3000** rpm
